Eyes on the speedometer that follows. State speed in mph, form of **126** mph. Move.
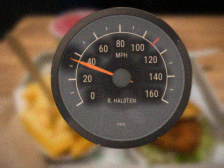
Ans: **35** mph
